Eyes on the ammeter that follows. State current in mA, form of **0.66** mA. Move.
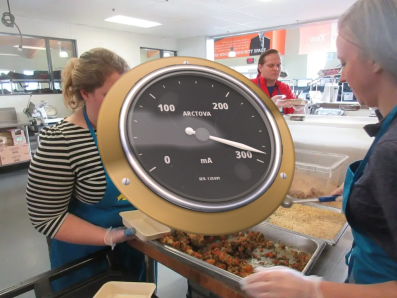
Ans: **290** mA
